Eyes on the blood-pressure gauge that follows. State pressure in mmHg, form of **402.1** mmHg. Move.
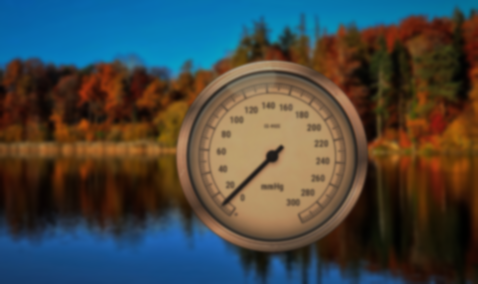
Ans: **10** mmHg
